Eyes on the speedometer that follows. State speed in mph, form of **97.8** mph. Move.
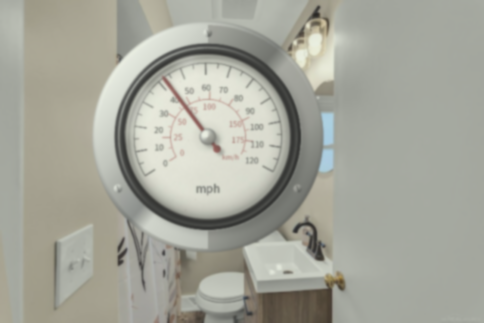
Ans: **42.5** mph
